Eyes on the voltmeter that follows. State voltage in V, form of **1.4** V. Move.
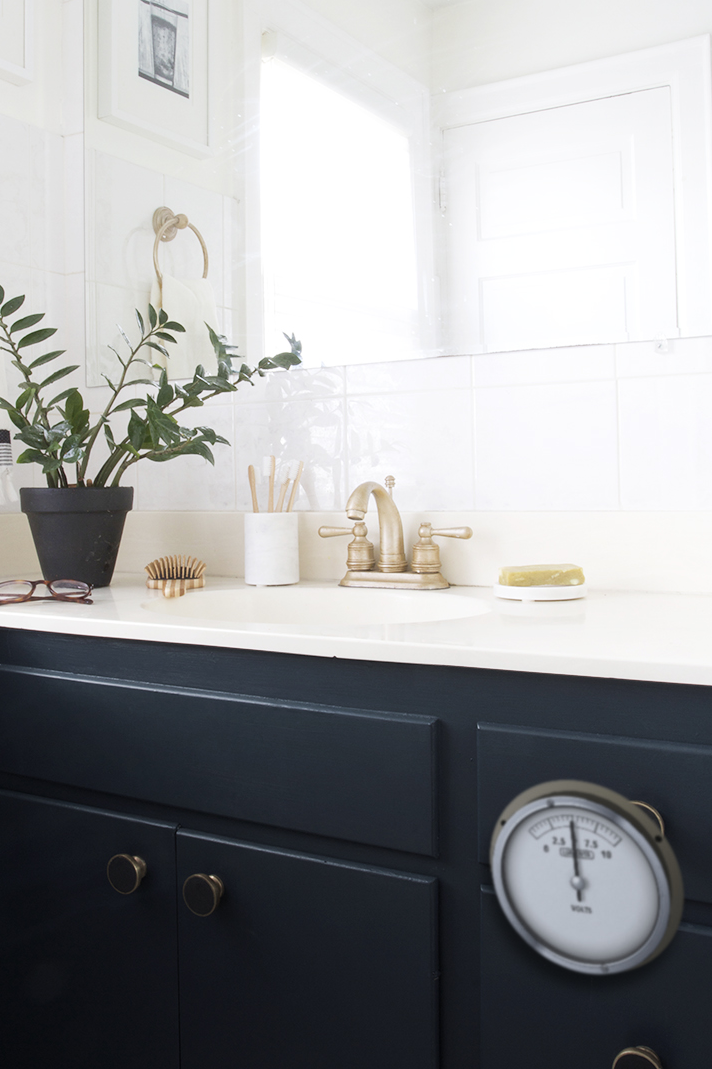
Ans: **5** V
